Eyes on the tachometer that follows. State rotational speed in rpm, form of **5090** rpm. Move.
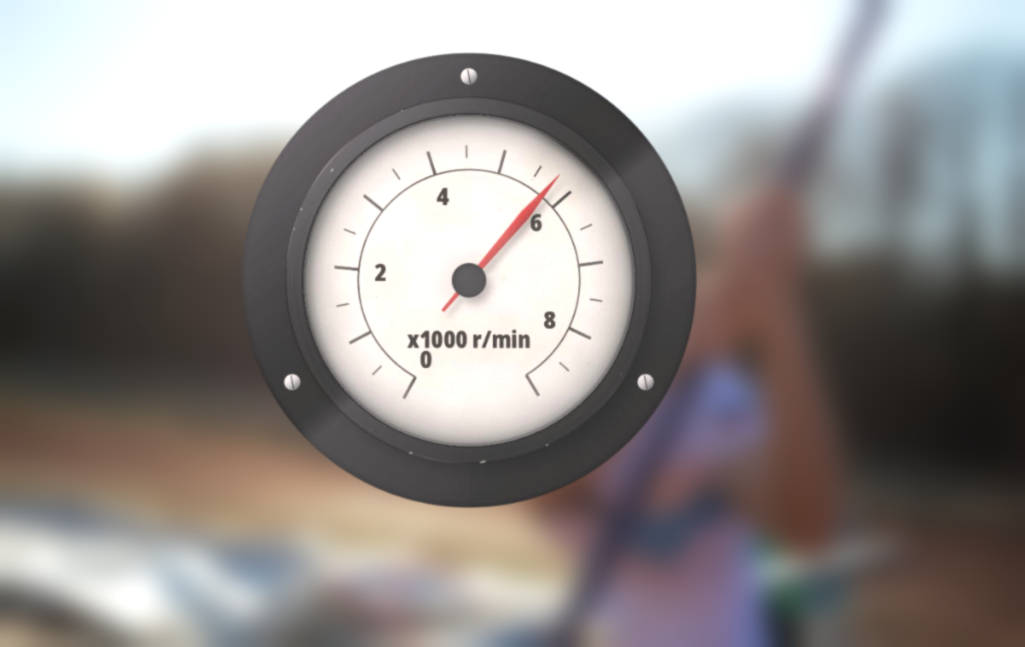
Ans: **5750** rpm
